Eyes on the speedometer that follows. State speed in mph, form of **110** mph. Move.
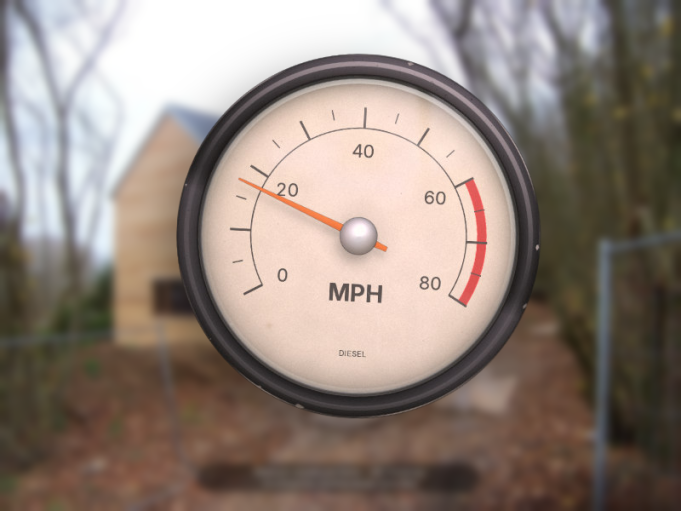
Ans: **17.5** mph
